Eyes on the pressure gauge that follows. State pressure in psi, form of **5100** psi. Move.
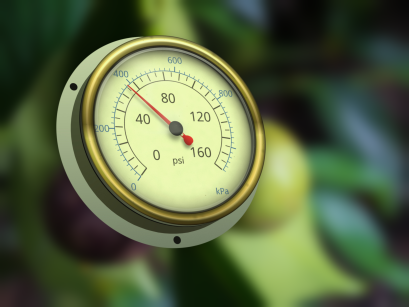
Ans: **55** psi
